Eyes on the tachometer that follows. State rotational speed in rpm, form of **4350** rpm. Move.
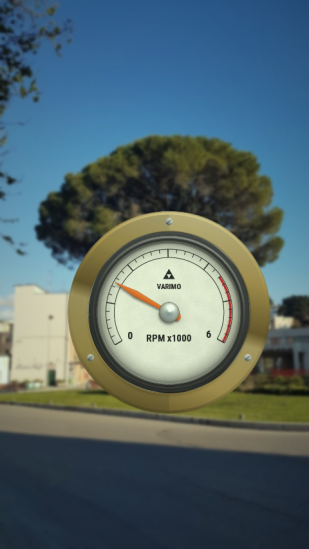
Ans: **1500** rpm
